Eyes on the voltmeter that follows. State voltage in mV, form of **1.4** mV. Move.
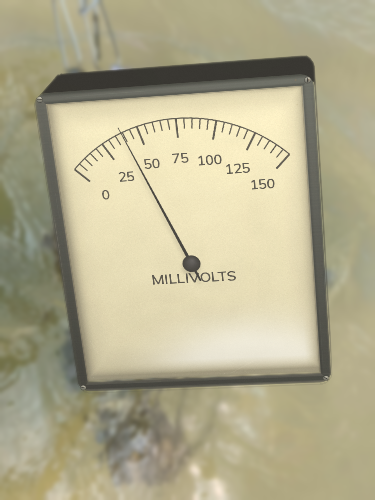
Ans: **40** mV
